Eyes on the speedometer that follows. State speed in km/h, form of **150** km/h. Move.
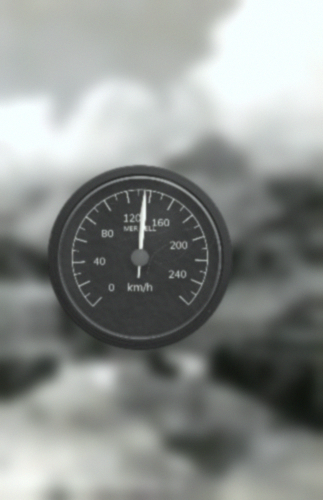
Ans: **135** km/h
